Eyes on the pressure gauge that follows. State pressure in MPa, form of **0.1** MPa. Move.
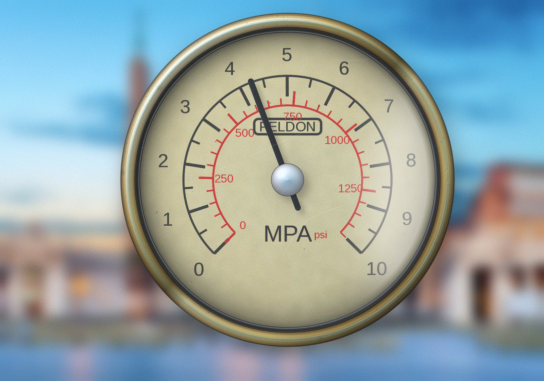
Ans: **4.25** MPa
